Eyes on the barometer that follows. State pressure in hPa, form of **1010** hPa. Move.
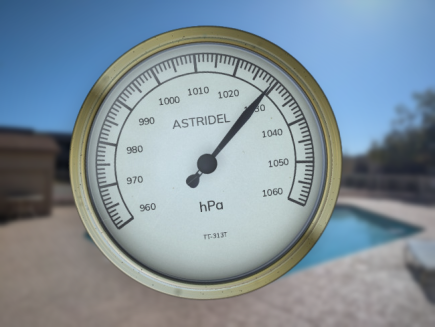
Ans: **1029** hPa
